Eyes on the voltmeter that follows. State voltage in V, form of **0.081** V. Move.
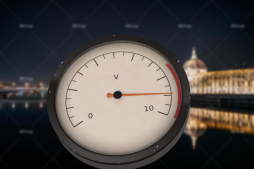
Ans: **9** V
